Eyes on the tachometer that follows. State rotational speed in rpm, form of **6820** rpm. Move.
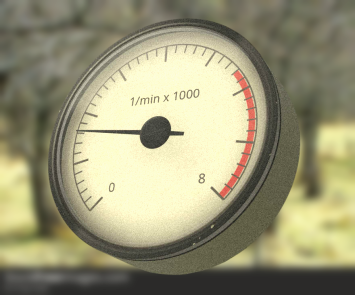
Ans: **1600** rpm
